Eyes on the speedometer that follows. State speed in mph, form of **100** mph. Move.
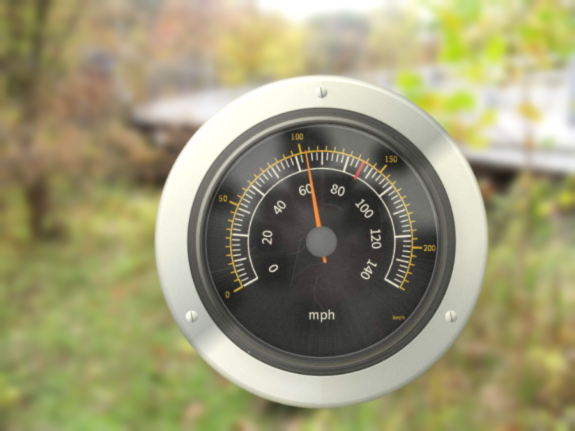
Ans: **64** mph
